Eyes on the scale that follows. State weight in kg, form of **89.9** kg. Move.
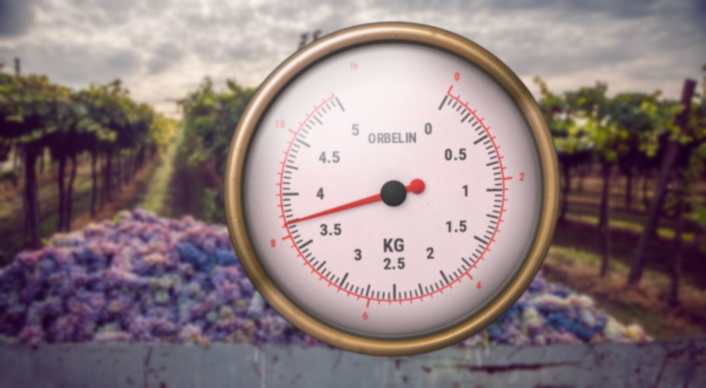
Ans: **3.75** kg
